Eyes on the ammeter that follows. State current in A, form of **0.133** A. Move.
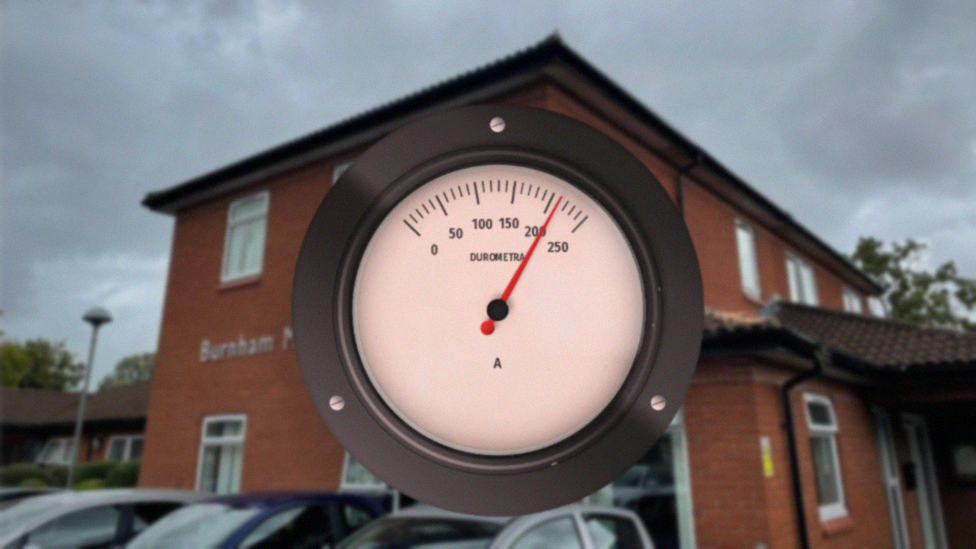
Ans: **210** A
